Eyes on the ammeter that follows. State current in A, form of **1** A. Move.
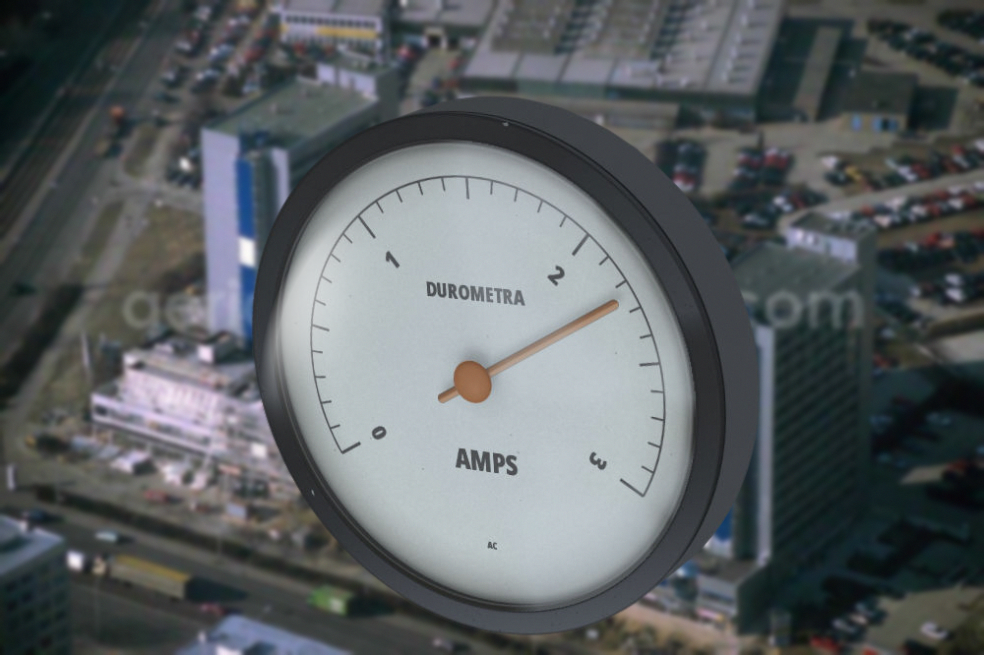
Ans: **2.25** A
